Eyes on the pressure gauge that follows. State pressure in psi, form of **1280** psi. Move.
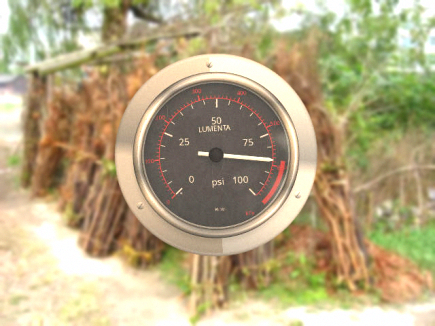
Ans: **85** psi
